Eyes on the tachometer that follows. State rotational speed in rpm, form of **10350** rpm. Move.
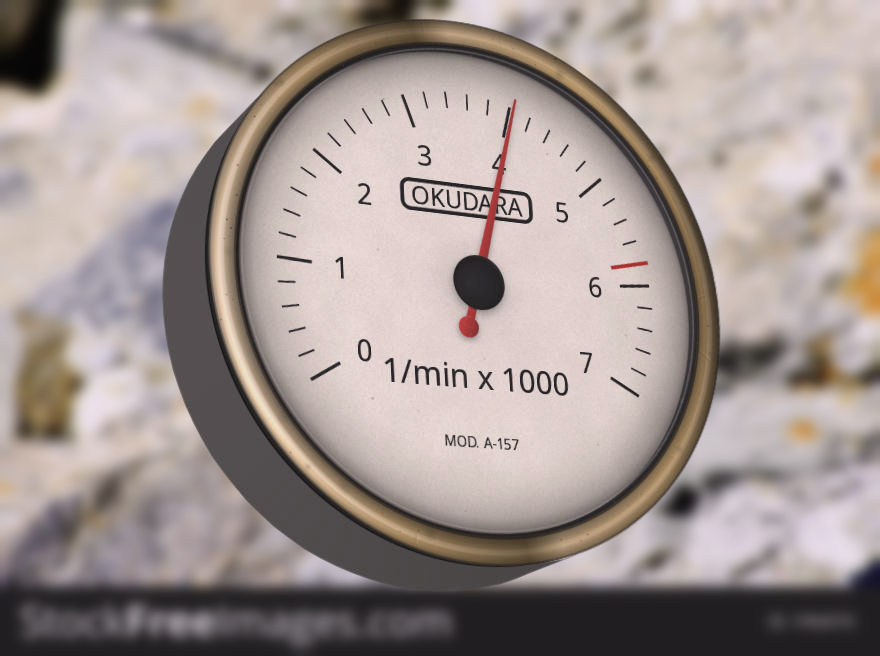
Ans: **4000** rpm
